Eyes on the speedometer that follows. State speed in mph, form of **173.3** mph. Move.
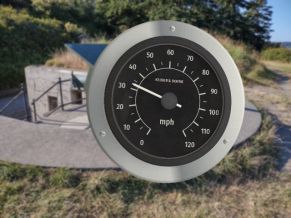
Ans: **32.5** mph
